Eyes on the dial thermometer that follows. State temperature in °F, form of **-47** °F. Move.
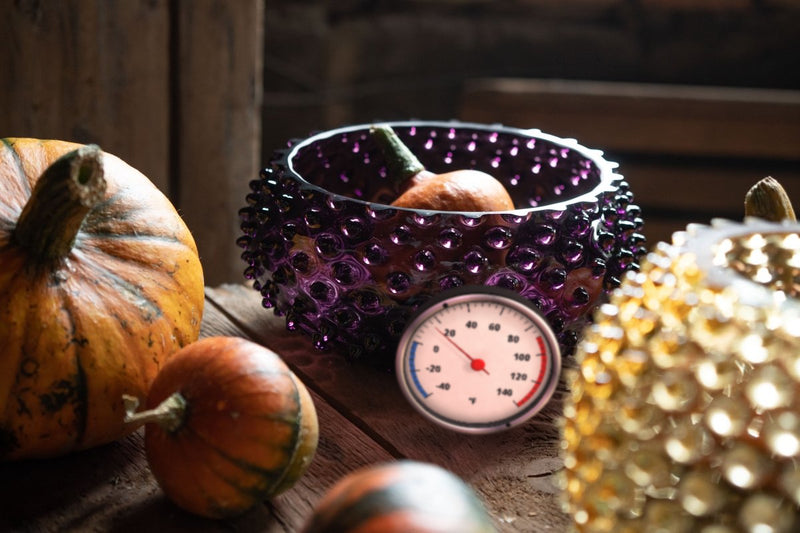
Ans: **16** °F
